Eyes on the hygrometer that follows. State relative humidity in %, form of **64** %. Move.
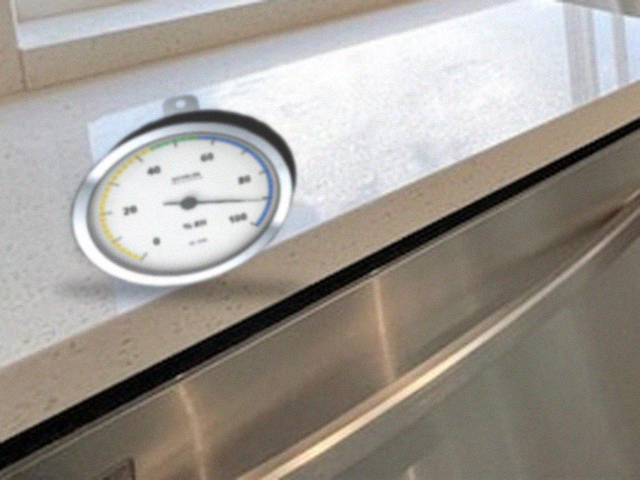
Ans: **90** %
